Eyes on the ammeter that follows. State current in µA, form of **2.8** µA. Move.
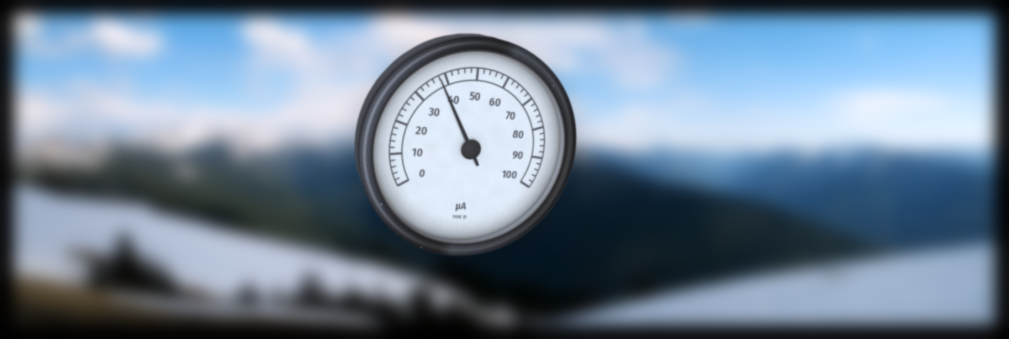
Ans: **38** µA
